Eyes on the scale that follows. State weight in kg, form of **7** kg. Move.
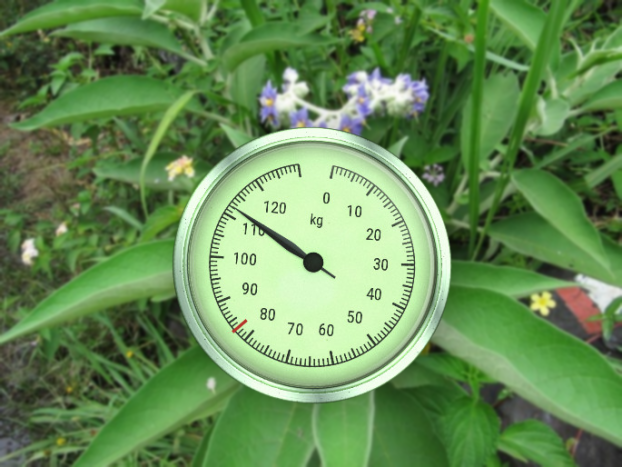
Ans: **112** kg
